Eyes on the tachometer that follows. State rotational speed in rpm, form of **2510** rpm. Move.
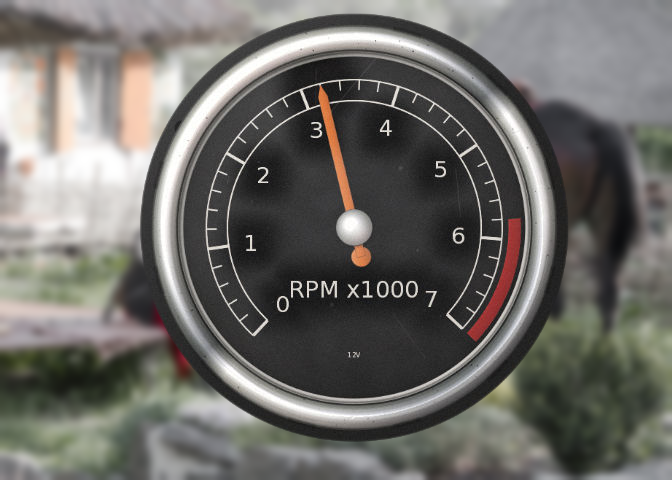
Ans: **3200** rpm
